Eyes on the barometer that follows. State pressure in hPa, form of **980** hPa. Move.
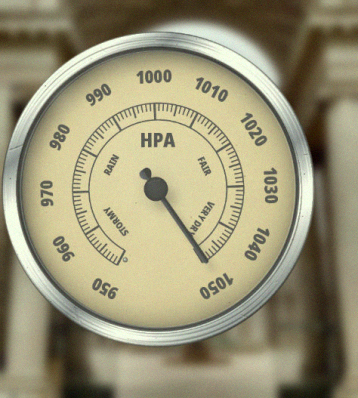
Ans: **1049** hPa
